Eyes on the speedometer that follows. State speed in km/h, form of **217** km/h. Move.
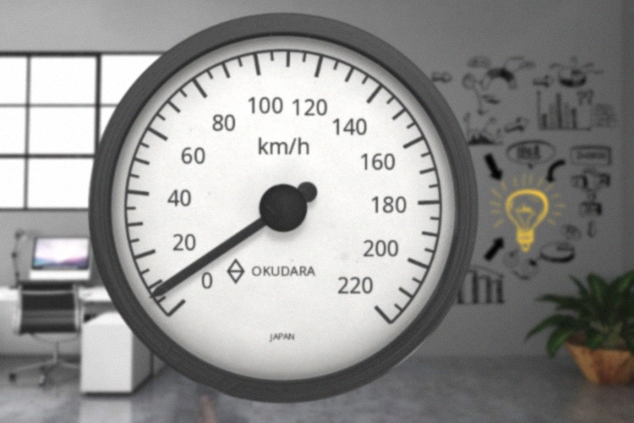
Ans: **7.5** km/h
